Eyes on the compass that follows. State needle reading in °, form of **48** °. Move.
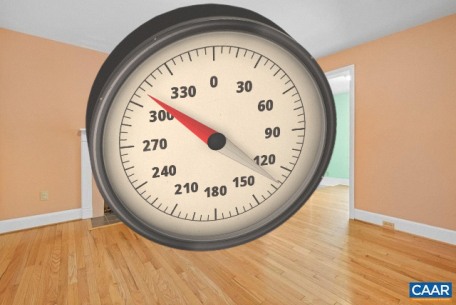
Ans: **310** °
